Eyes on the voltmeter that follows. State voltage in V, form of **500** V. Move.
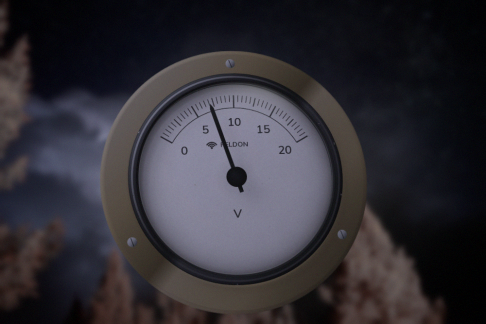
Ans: **7** V
